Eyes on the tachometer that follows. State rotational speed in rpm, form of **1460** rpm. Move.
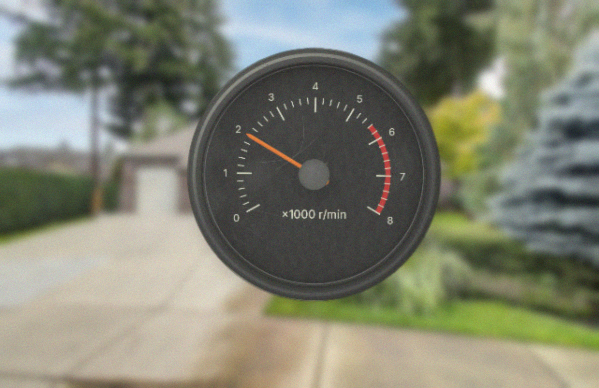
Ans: **2000** rpm
